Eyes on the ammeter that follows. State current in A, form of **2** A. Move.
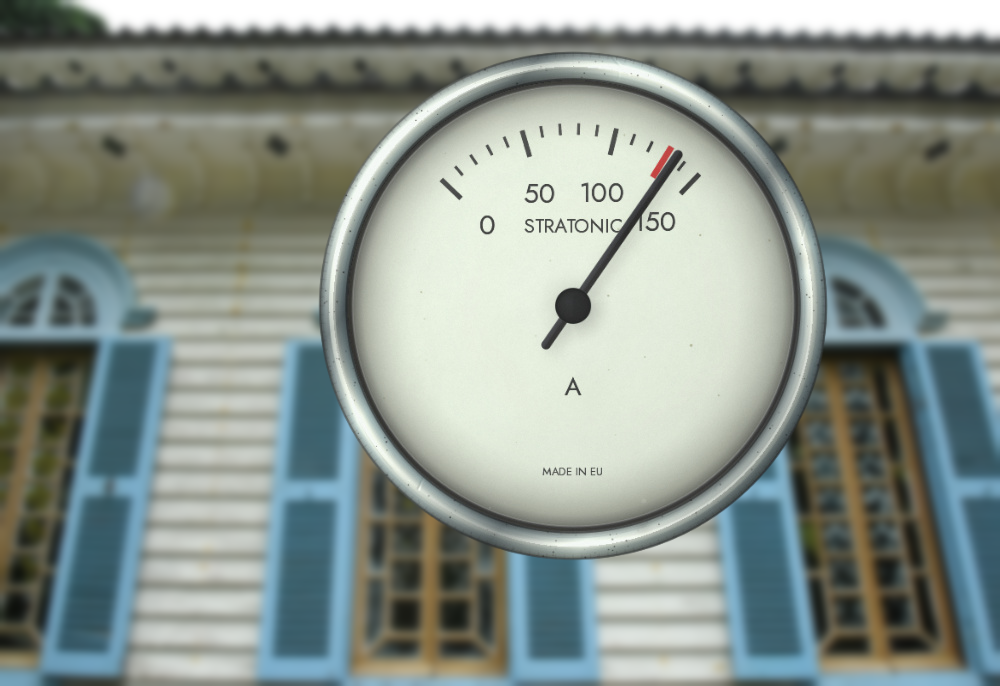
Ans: **135** A
